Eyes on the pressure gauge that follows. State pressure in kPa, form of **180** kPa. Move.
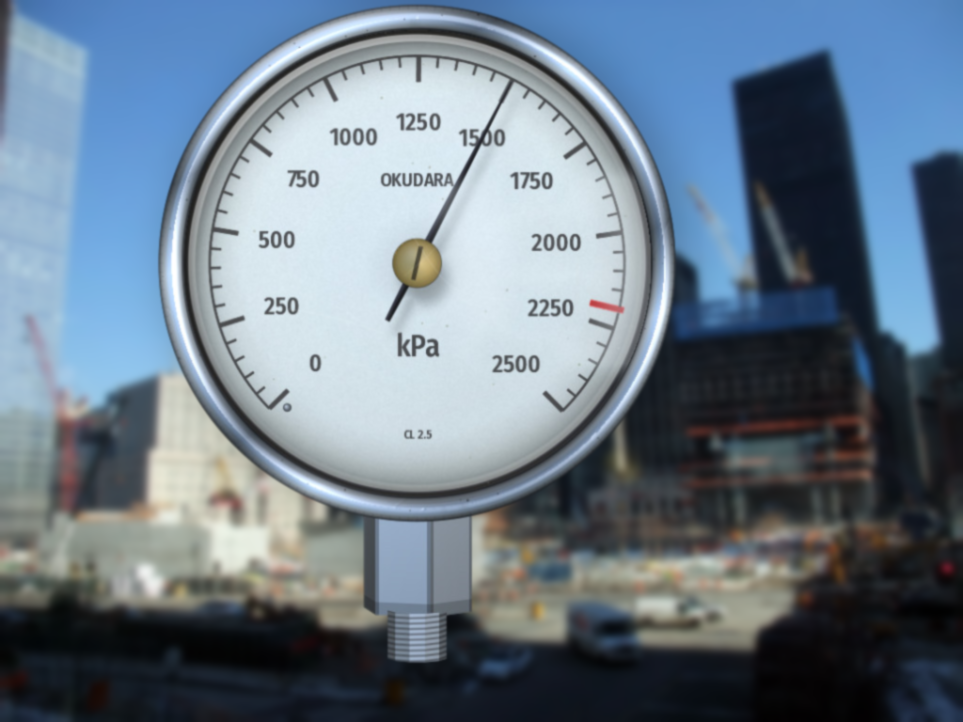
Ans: **1500** kPa
